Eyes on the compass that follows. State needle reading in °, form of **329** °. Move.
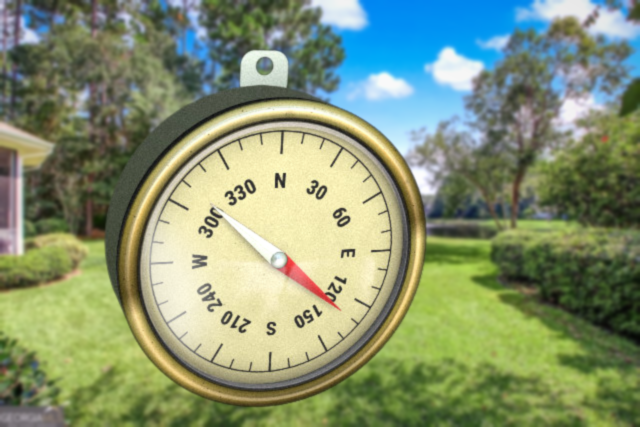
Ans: **130** °
